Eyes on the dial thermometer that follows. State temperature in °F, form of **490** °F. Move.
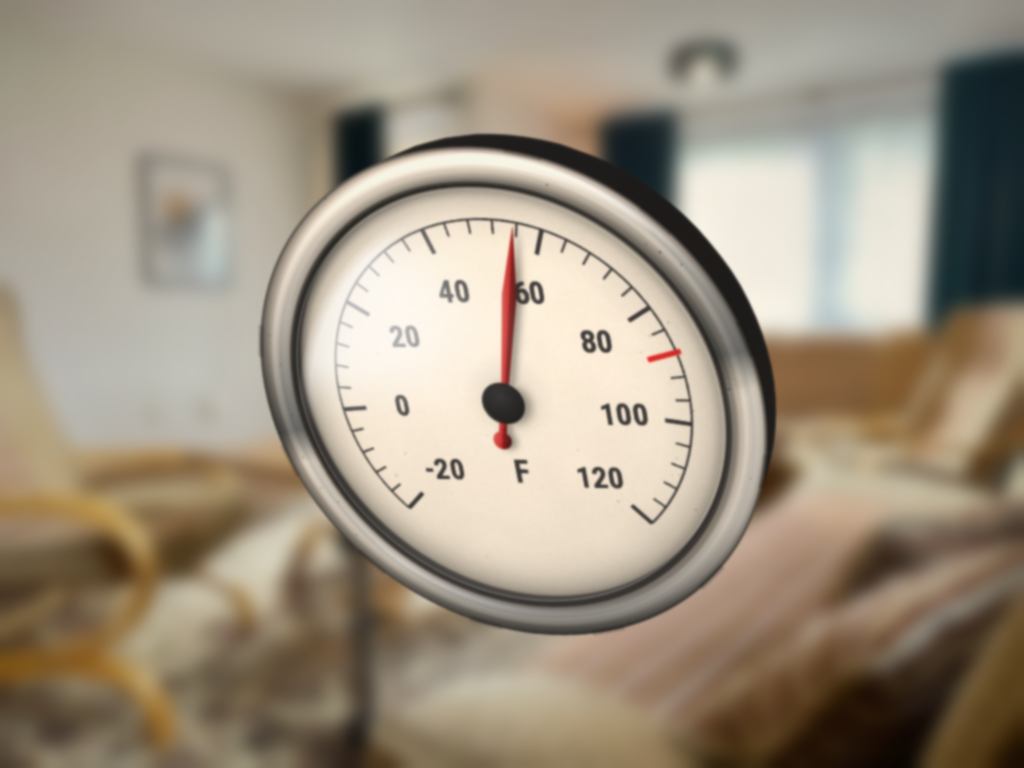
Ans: **56** °F
